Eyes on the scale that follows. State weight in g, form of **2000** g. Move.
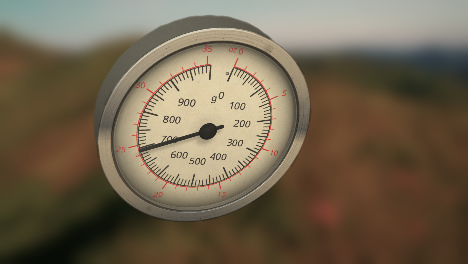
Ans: **700** g
